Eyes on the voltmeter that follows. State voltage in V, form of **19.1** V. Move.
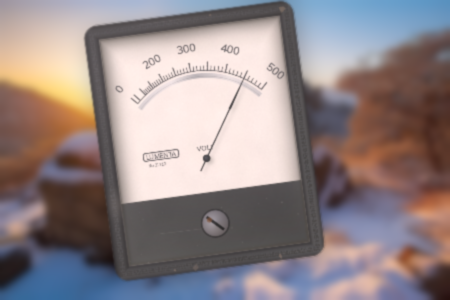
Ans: **450** V
